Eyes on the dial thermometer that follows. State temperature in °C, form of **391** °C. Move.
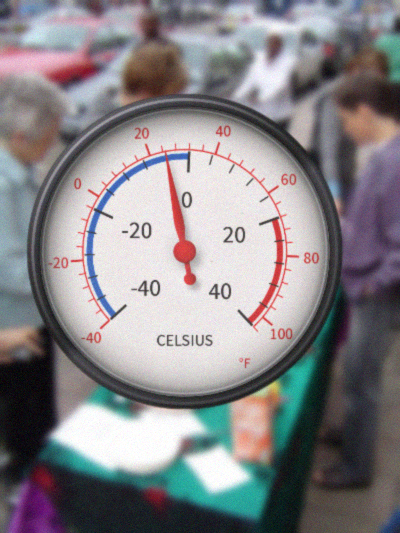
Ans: **-4** °C
